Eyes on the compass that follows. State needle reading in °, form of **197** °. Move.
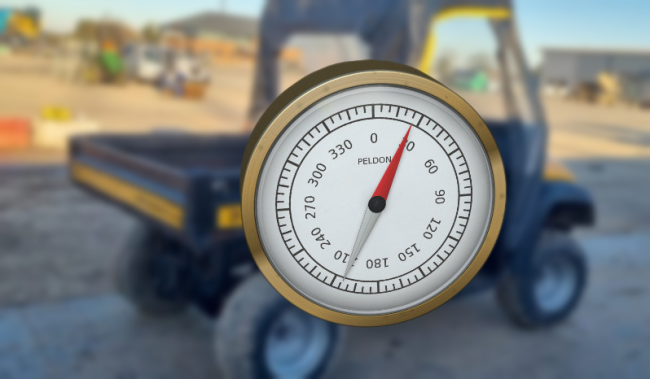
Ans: **25** °
